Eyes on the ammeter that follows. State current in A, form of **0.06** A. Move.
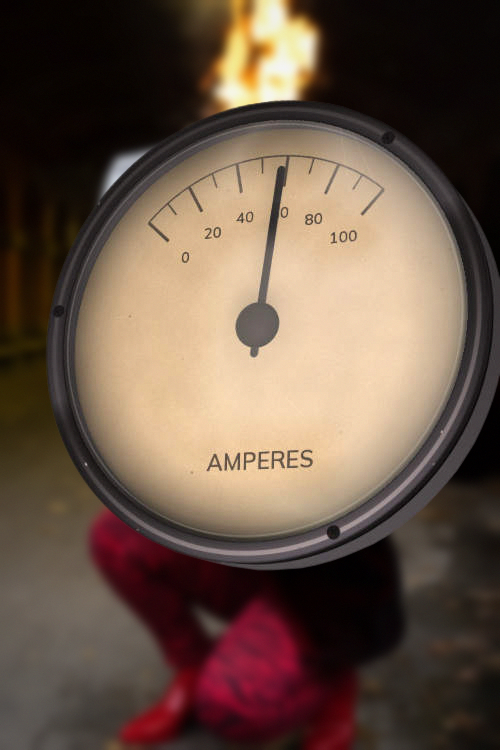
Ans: **60** A
